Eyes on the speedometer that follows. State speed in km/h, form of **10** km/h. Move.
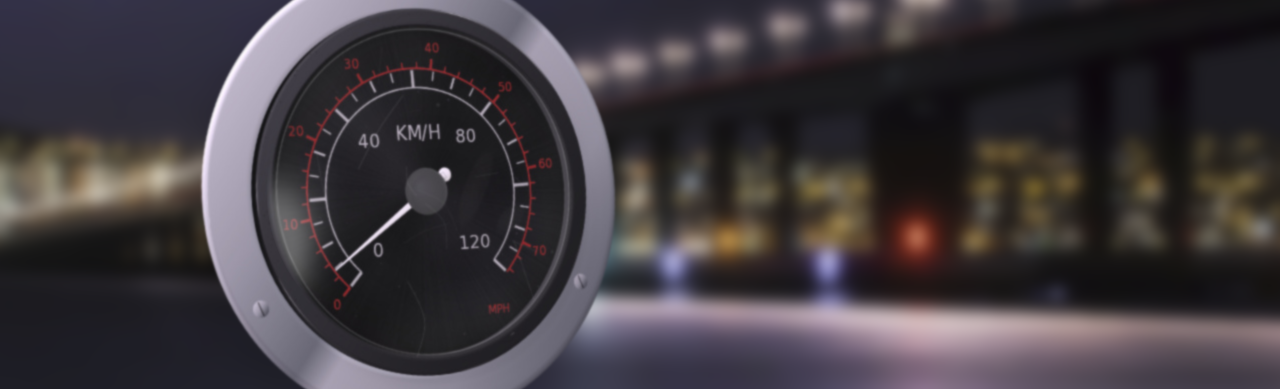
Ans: **5** km/h
